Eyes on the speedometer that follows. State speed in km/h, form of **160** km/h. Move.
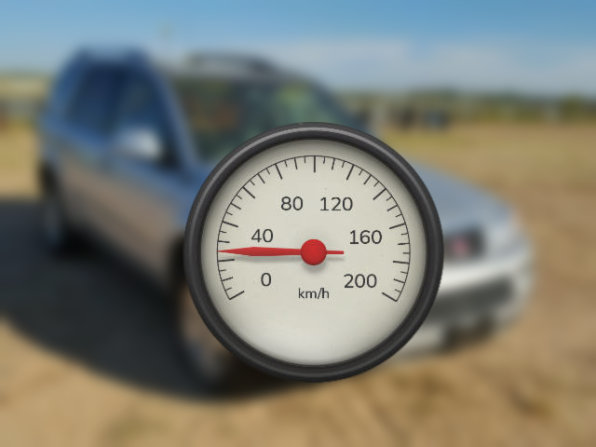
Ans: **25** km/h
